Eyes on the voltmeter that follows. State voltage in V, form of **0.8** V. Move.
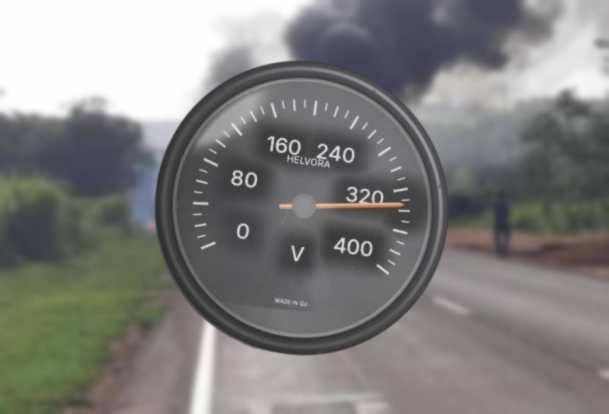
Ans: **335** V
